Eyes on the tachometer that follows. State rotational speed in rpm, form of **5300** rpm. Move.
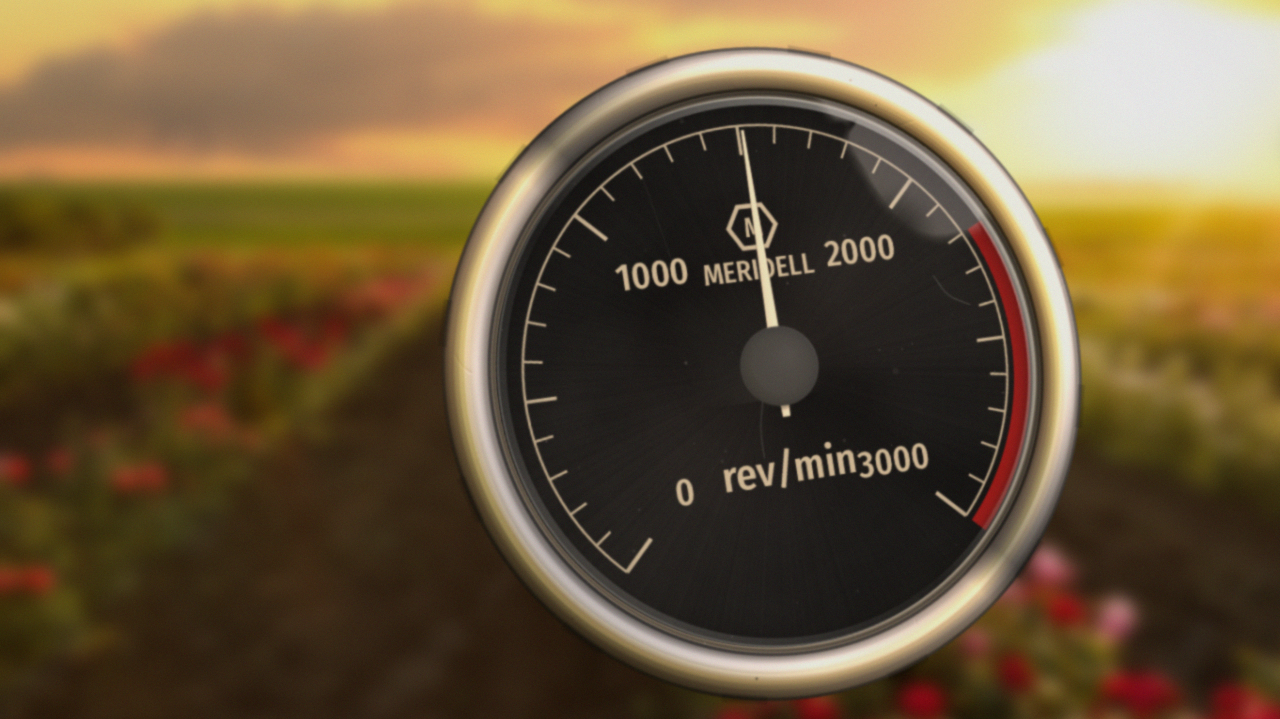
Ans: **1500** rpm
